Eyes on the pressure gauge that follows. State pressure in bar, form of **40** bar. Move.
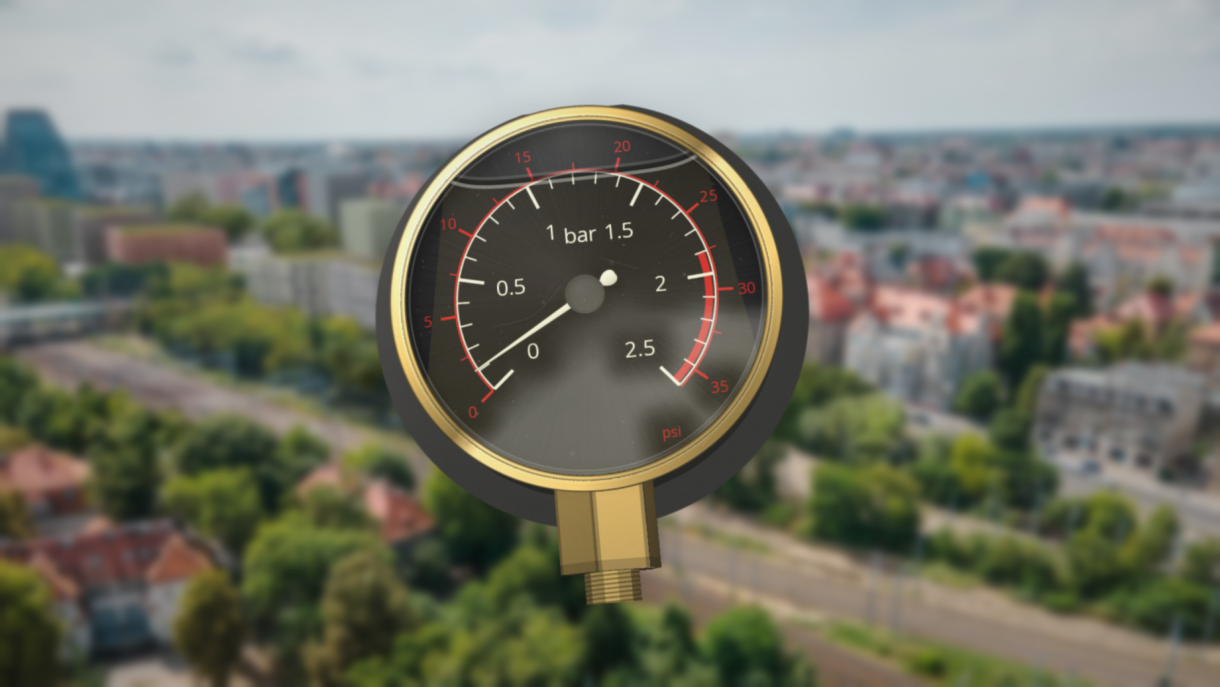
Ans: **0.1** bar
